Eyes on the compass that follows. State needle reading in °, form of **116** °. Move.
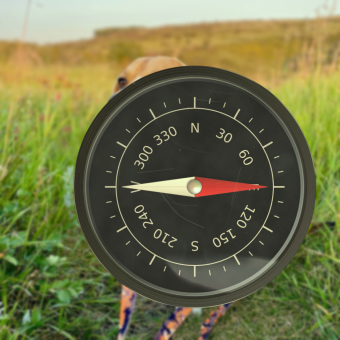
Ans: **90** °
